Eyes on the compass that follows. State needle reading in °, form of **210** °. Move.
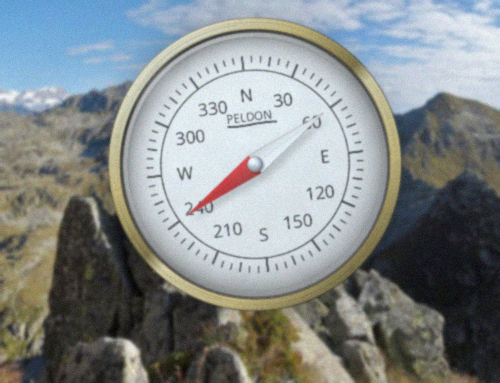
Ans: **240** °
